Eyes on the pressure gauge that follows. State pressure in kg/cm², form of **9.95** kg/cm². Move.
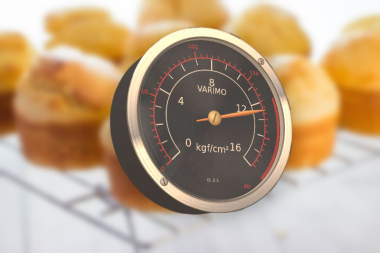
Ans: **12.5** kg/cm²
